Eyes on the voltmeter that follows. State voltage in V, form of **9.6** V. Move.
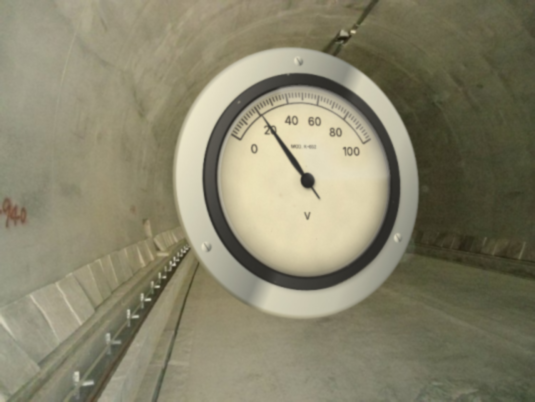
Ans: **20** V
